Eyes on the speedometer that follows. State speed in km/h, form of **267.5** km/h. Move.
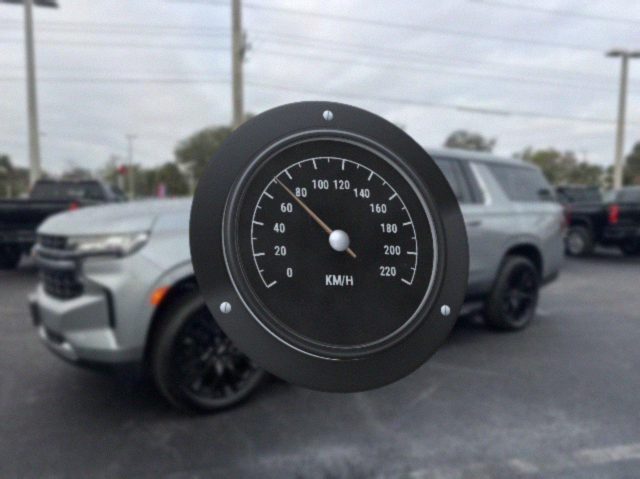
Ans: **70** km/h
